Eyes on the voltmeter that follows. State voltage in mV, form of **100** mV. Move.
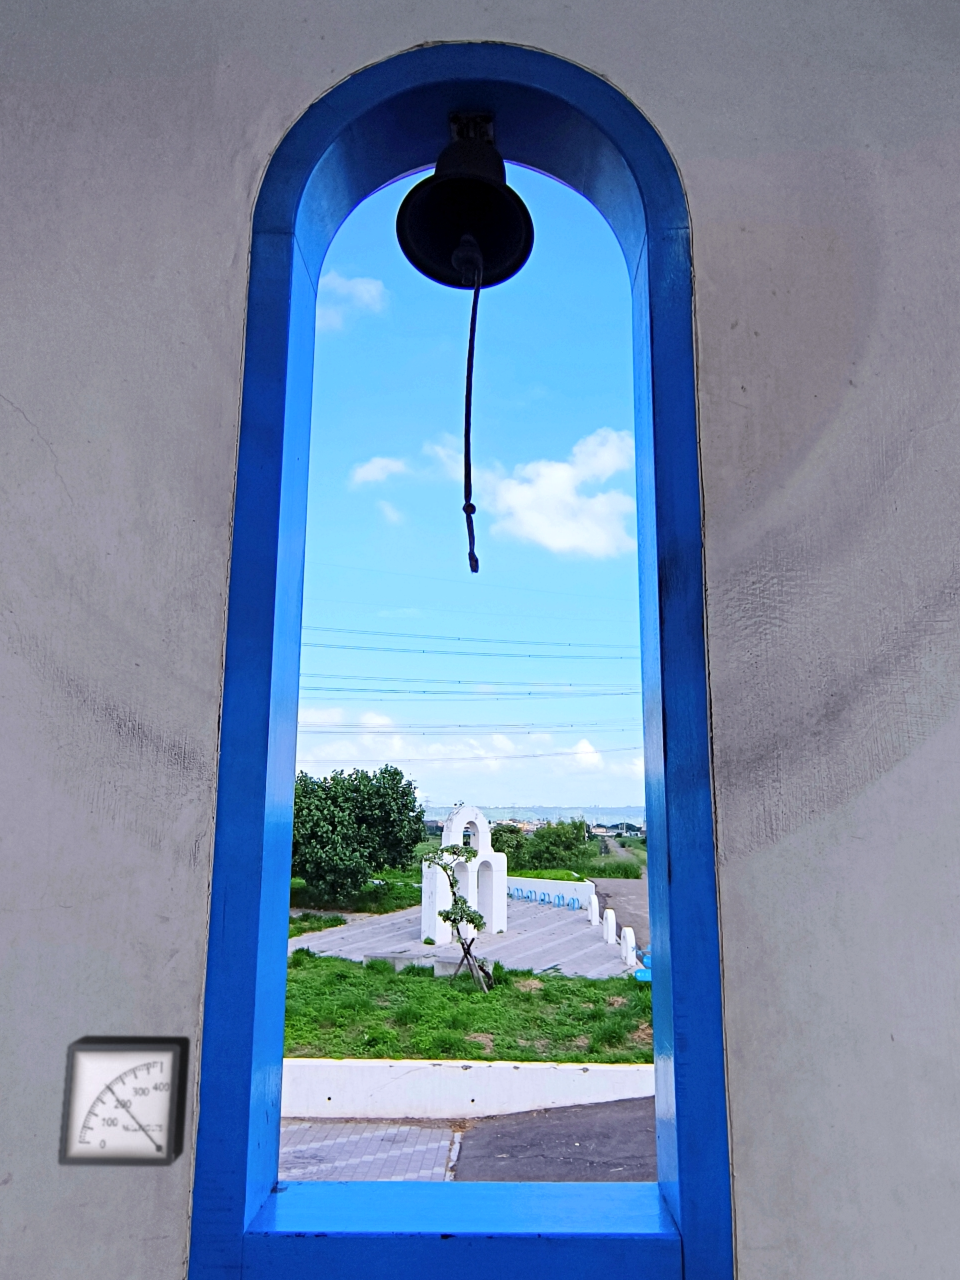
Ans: **200** mV
